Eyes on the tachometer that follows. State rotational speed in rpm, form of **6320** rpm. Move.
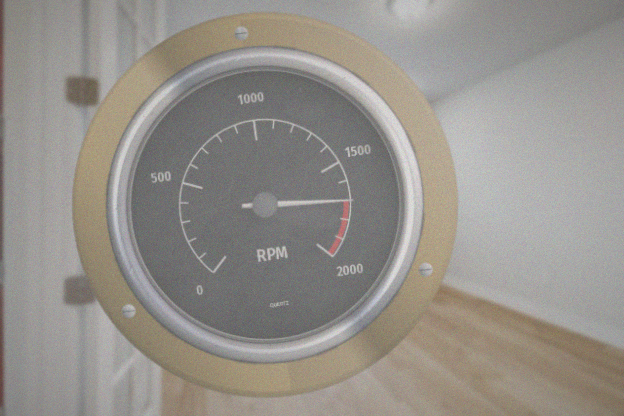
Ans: **1700** rpm
